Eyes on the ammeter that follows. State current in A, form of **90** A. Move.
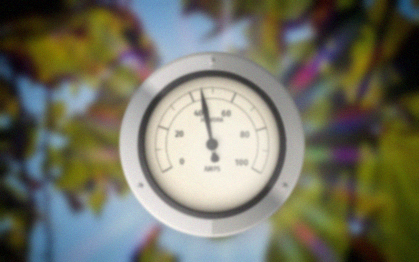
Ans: **45** A
